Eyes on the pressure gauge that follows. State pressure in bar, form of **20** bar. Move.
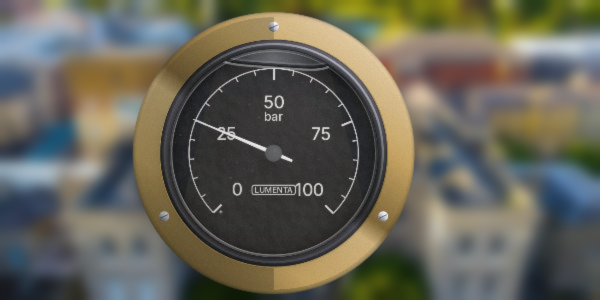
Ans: **25** bar
